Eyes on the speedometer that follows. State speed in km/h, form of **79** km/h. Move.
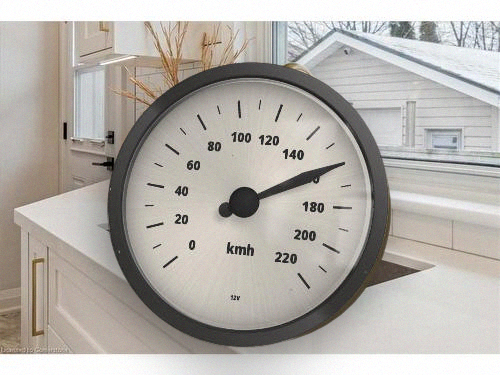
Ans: **160** km/h
